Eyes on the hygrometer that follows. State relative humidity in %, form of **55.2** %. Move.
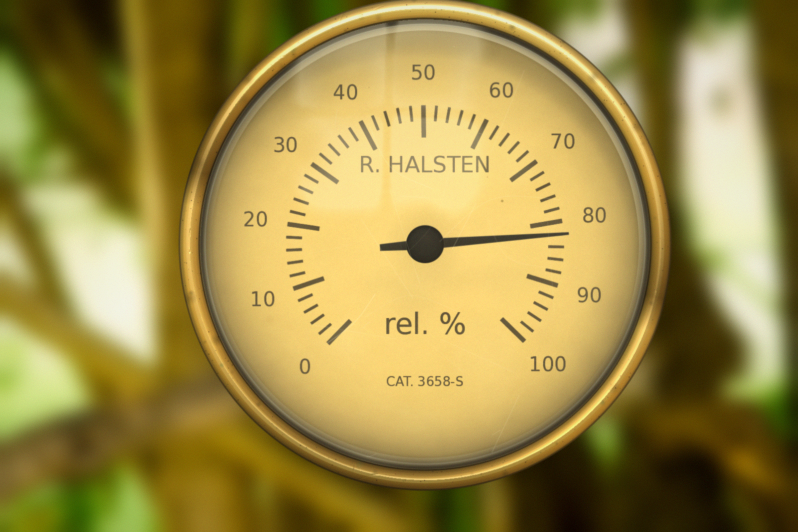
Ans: **82** %
